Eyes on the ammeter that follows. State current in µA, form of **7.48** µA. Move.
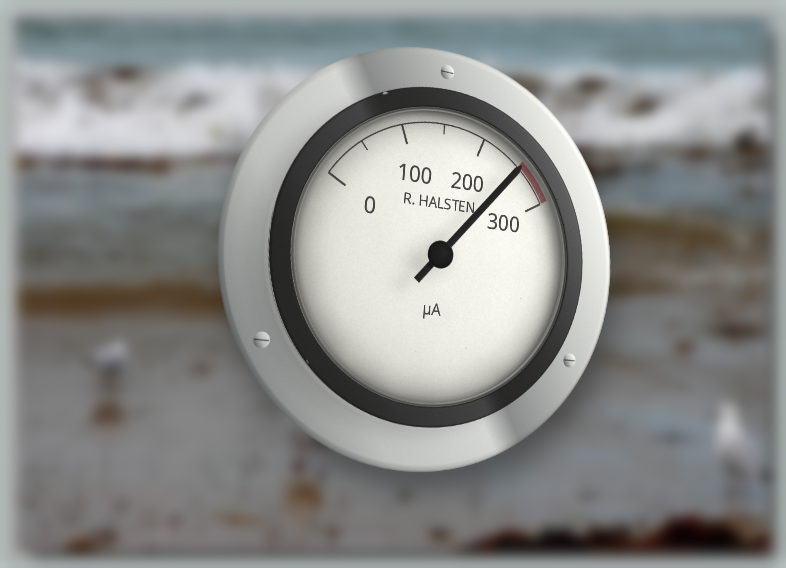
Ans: **250** µA
